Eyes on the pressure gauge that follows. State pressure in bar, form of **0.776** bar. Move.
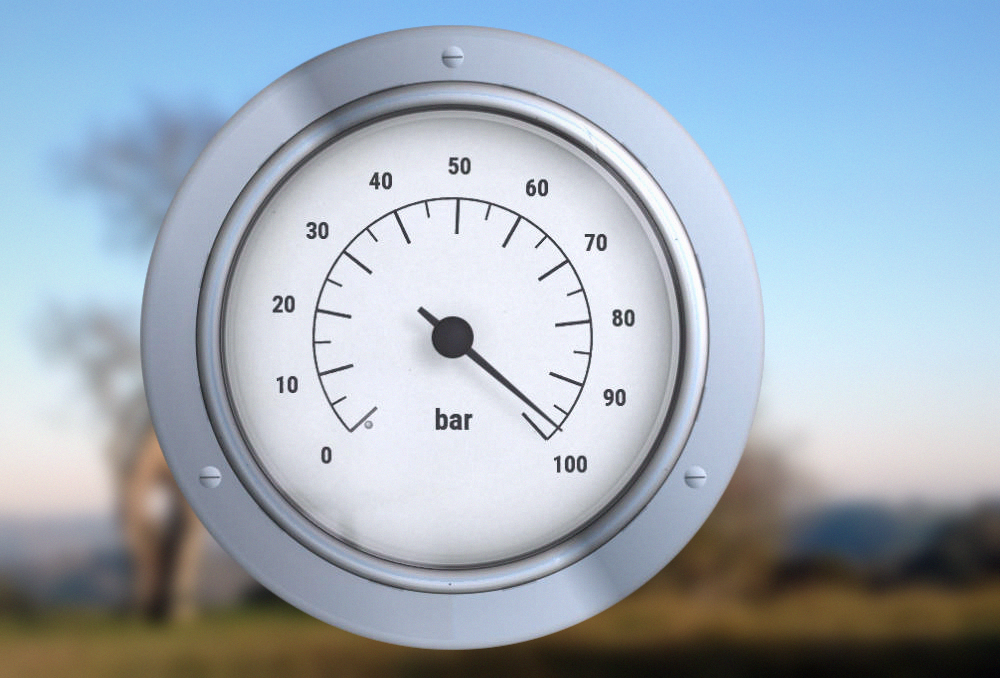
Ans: **97.5** bar
